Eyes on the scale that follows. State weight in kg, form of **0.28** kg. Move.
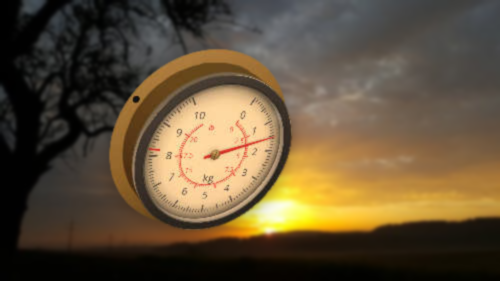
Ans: **1.5** kg
